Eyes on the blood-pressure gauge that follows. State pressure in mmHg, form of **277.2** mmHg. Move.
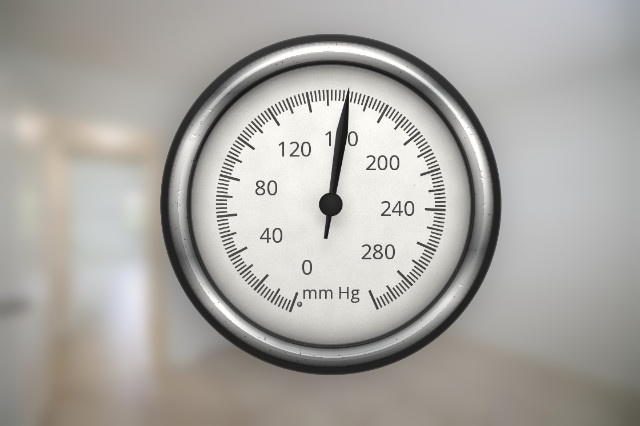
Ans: **160** mmHg
